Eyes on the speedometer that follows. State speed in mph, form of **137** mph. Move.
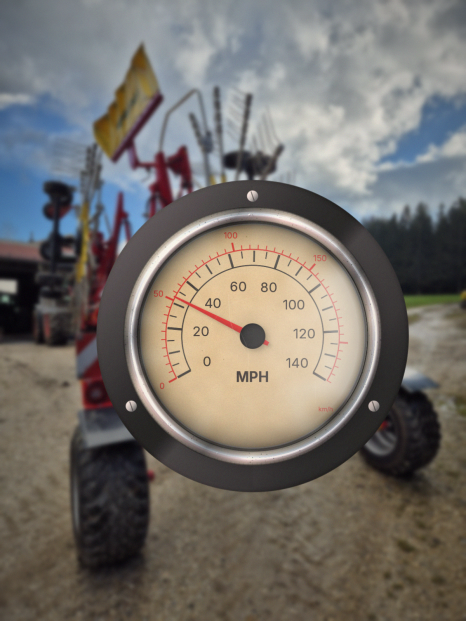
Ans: **32.5** mph
